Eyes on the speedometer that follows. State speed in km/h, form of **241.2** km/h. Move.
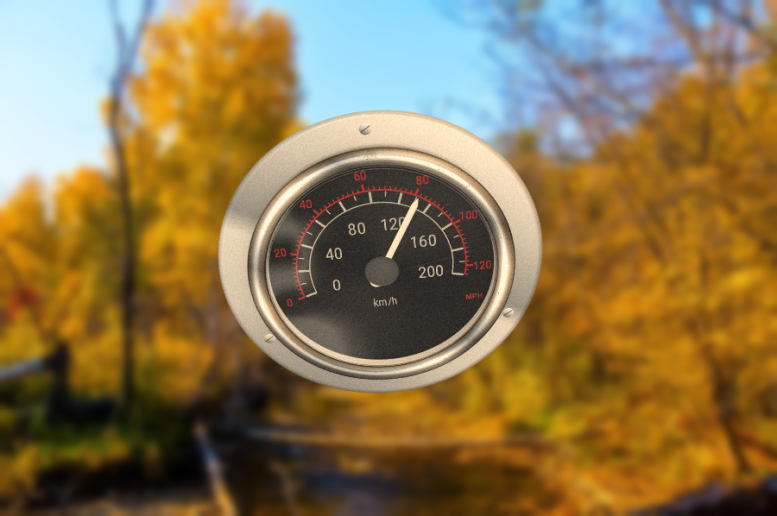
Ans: **130** km/h
